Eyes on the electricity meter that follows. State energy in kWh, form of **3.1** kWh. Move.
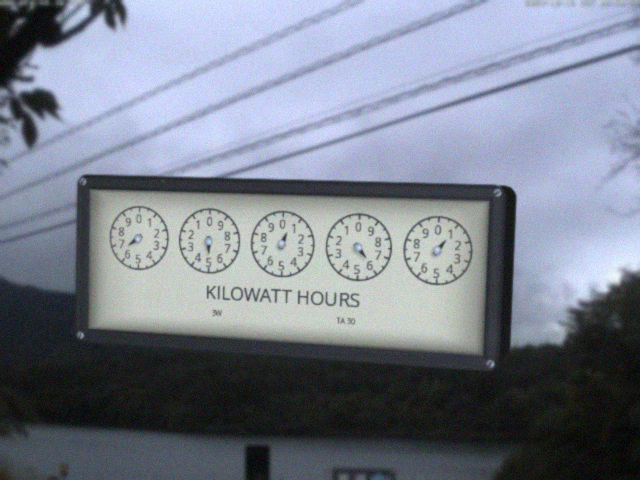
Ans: **65061** kWh
